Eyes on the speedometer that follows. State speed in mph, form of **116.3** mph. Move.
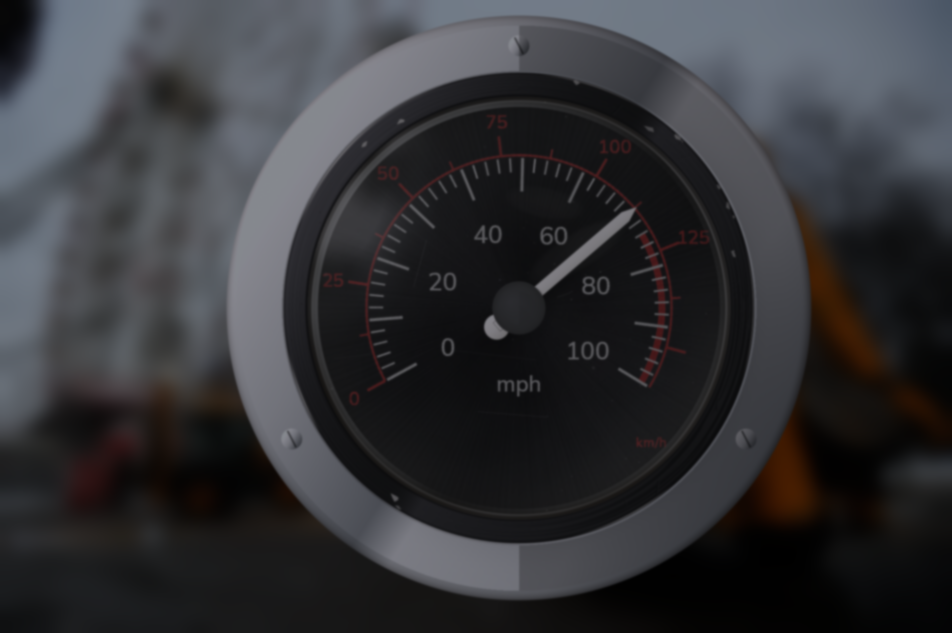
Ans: **70** mph
